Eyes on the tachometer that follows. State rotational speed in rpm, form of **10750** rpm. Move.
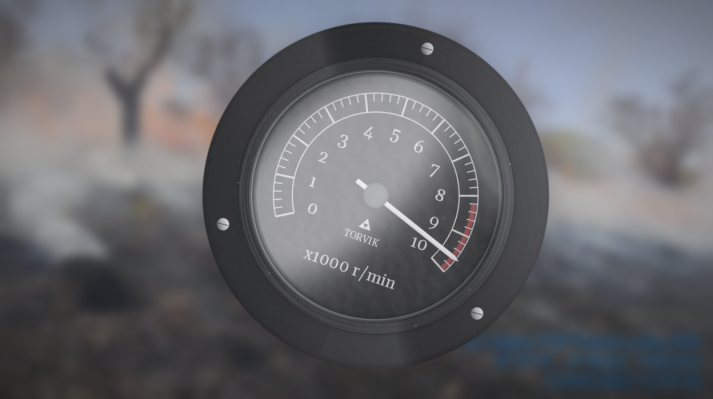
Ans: **9600** rpm
